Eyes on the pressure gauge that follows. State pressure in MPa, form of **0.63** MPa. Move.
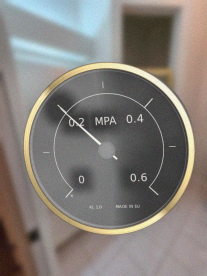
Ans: **0.2** MPa
